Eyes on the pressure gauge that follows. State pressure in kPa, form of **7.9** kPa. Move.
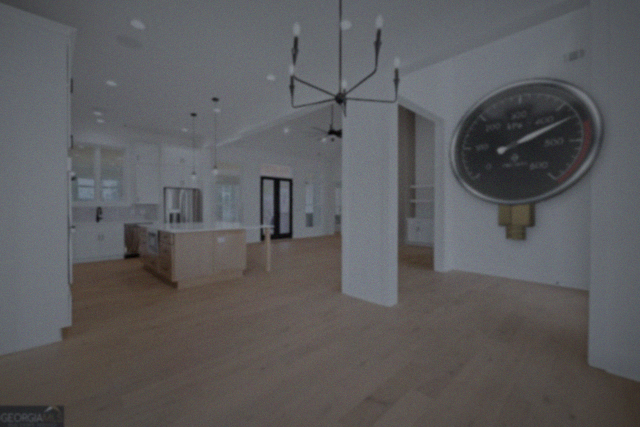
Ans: **440** kPa
